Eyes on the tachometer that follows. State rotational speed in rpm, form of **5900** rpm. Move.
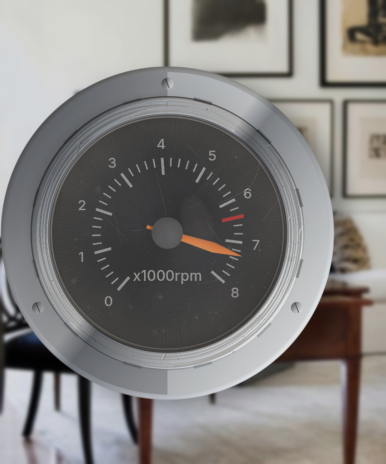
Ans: **7300** rpm
